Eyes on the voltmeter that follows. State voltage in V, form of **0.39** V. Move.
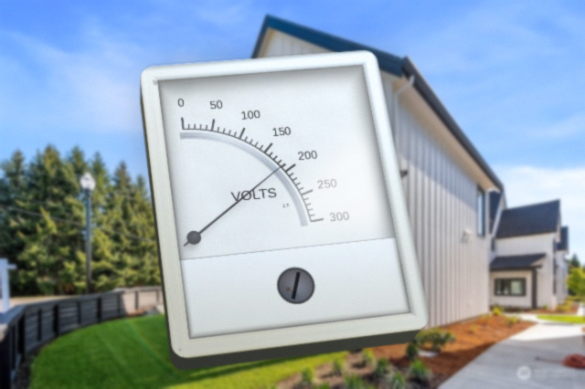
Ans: **190** V
